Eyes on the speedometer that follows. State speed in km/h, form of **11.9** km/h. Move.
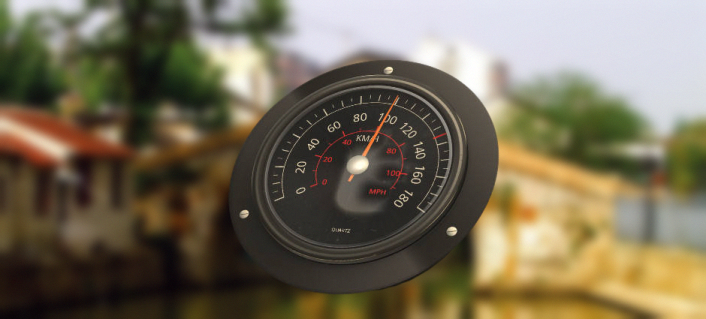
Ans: **100** km/h
